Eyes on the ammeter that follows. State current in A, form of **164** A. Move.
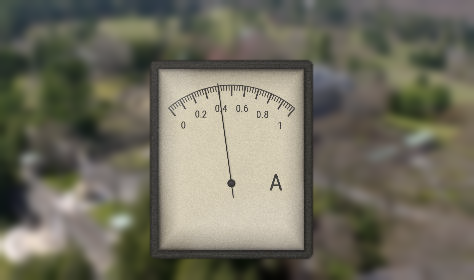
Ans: **0.4** A
